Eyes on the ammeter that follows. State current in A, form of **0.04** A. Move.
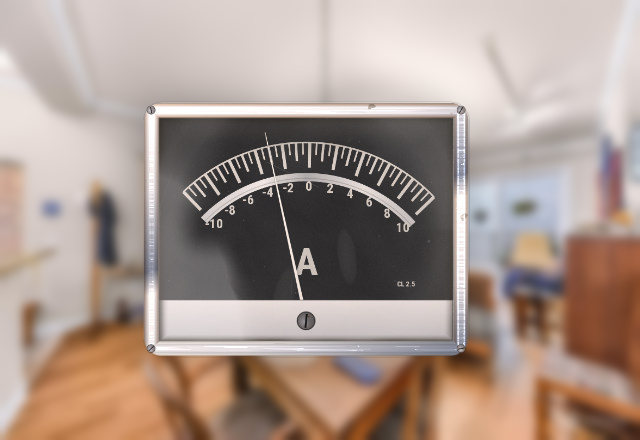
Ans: **-3** A
